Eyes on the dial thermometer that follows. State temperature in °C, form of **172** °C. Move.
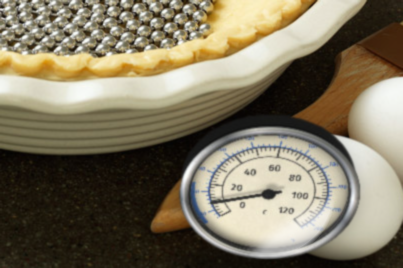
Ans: **10** °C
